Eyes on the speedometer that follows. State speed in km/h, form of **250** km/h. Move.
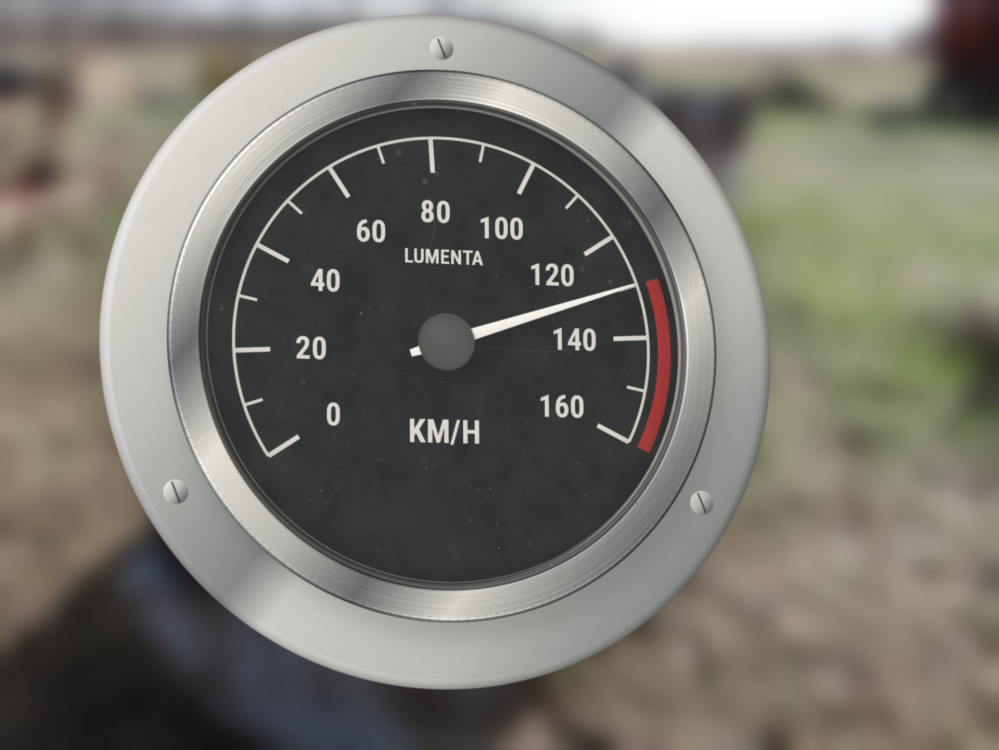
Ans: **130** km/h
